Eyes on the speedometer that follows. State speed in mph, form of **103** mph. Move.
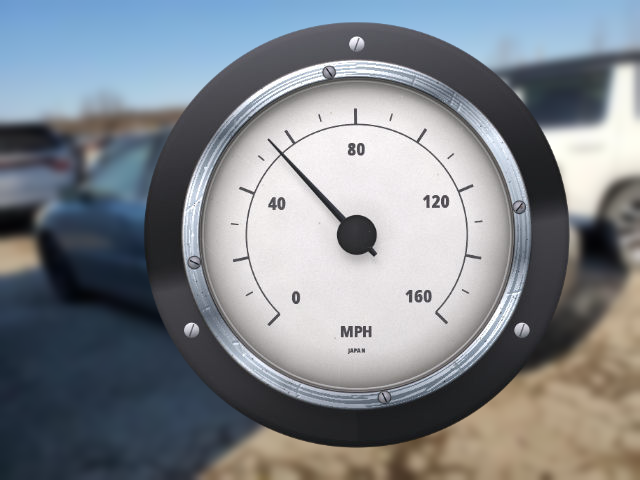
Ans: **55** mph
